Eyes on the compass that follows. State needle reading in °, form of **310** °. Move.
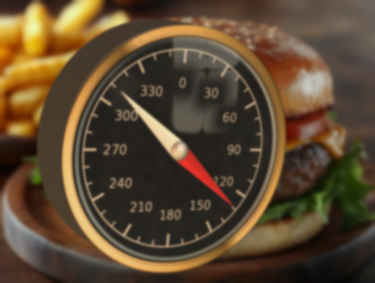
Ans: **130** °
